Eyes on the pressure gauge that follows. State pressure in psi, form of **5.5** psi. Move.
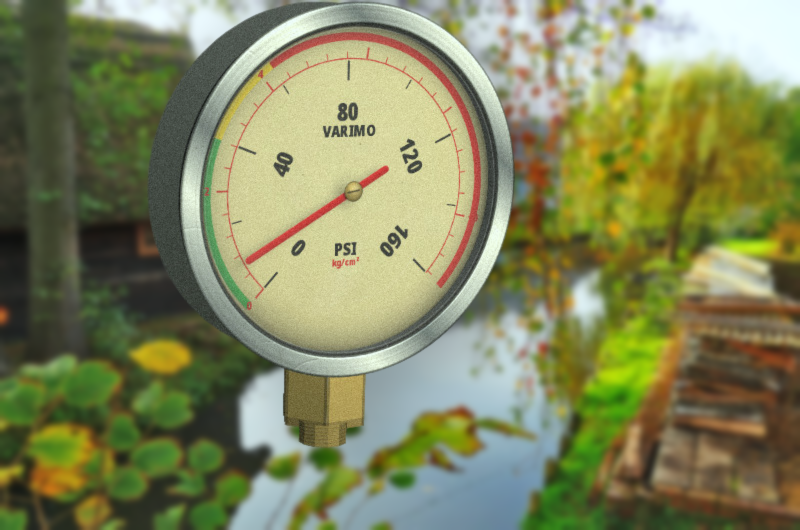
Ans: **10** psi
